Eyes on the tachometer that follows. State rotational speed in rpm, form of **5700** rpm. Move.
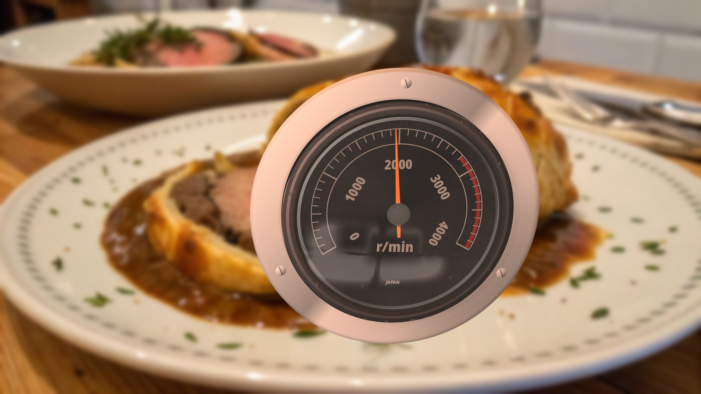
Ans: **1950** rpm
